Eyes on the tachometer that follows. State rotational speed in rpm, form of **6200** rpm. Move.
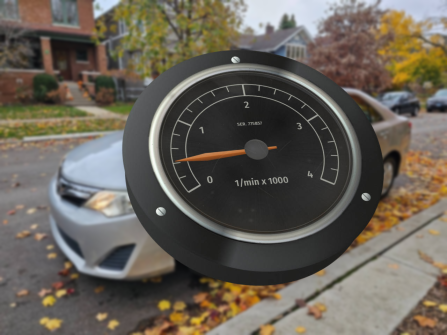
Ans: **400** rpm
